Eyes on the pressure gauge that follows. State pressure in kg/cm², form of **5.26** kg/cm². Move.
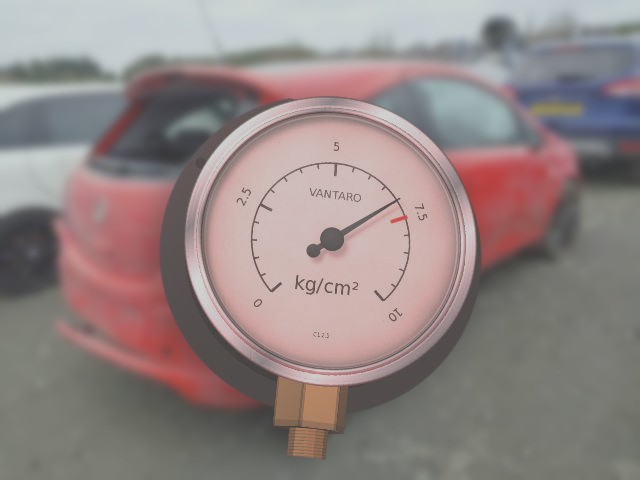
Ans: **7** kg/cm²
